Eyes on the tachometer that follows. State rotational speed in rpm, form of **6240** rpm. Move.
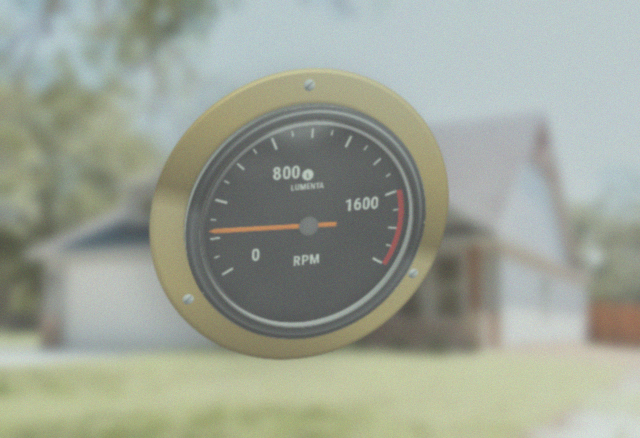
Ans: **250** rpm
